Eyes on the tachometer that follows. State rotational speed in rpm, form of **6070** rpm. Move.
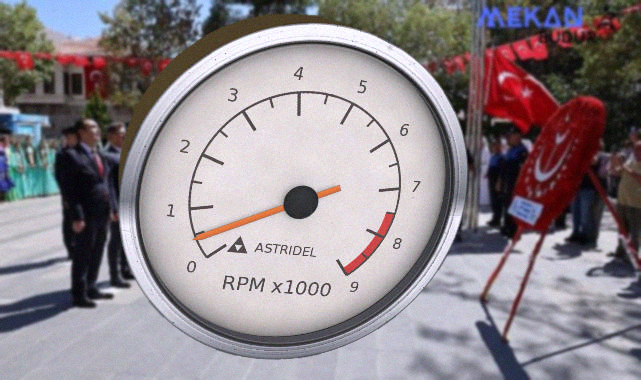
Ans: **500** rpm
